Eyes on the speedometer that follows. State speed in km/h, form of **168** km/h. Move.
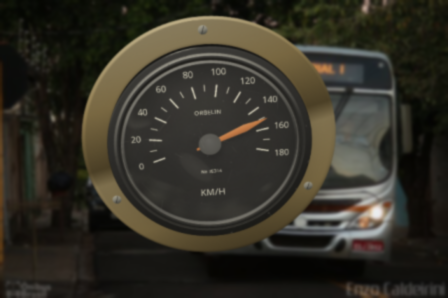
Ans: **150** km/h
